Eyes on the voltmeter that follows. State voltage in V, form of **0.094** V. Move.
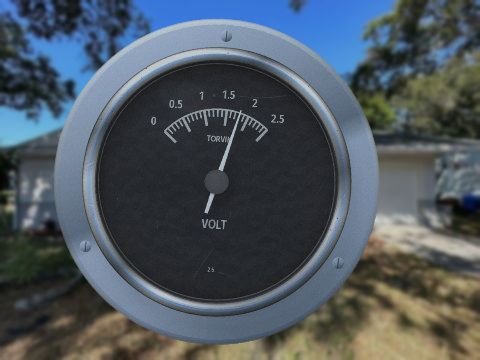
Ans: **1.8** V
